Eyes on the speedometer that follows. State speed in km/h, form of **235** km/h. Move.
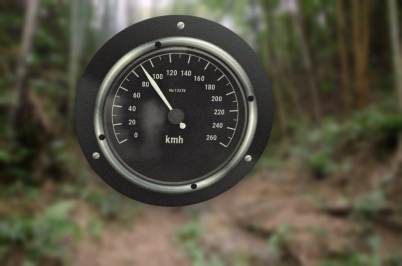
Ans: **90** km/h
